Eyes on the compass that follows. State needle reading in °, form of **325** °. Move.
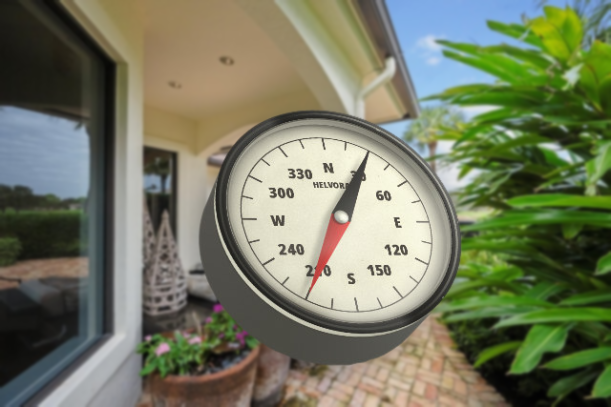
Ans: **210** °
